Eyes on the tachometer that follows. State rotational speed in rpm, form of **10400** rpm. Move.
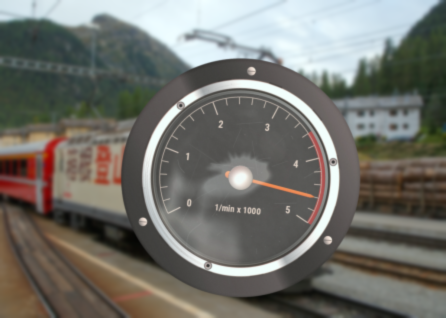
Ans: **4600** rpm
